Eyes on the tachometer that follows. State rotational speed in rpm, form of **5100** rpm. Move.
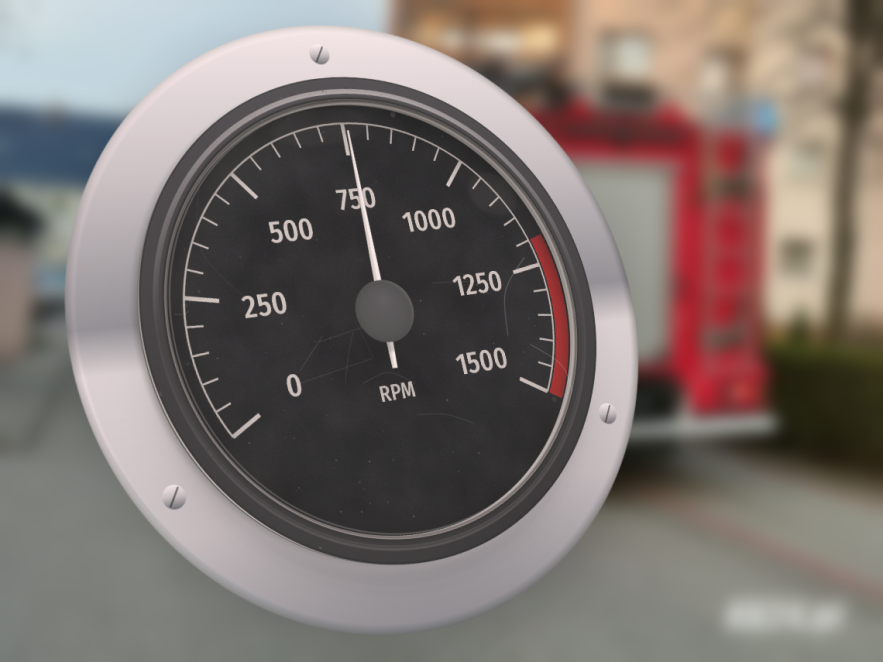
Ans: **750** rpm
